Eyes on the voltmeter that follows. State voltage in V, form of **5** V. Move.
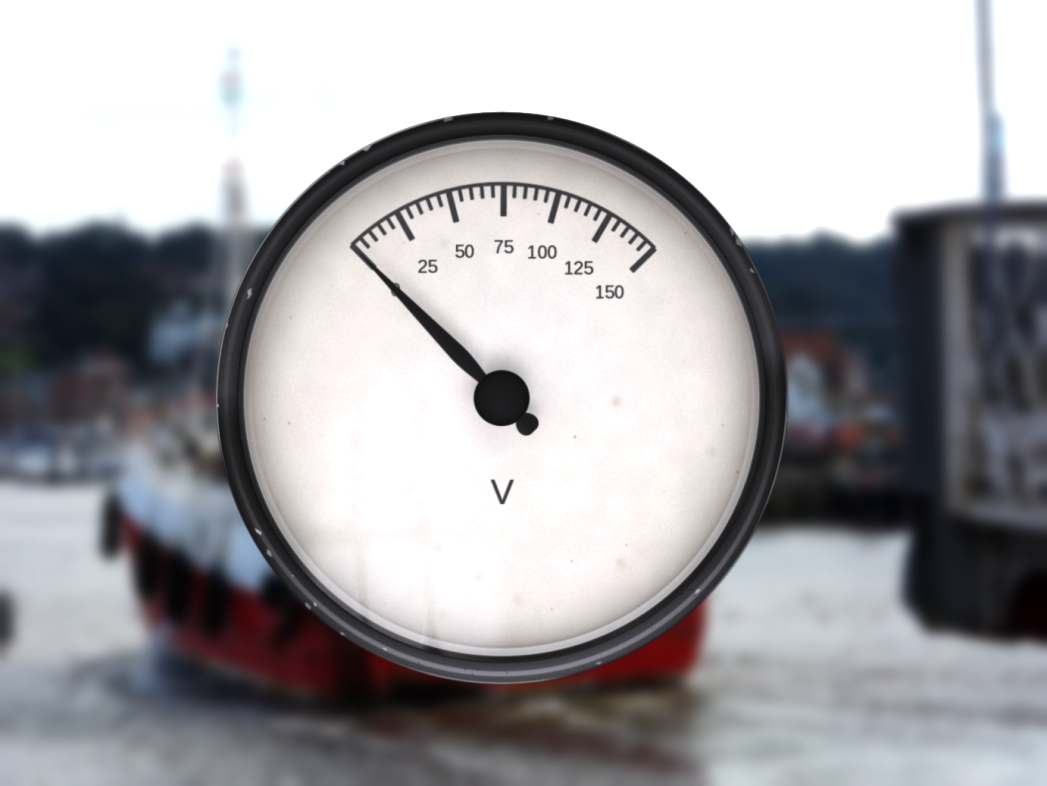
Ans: **0** V
